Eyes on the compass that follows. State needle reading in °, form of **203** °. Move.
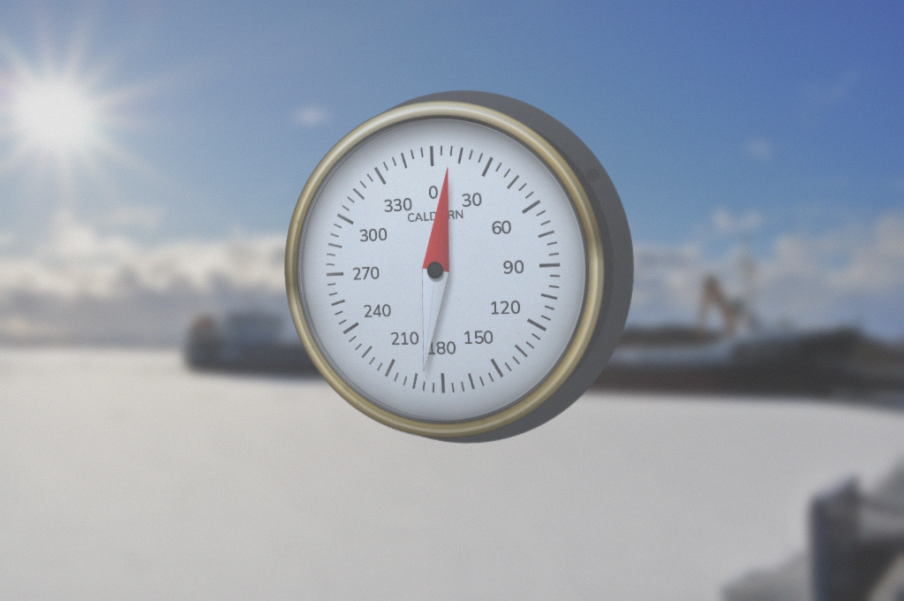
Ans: **10** °
